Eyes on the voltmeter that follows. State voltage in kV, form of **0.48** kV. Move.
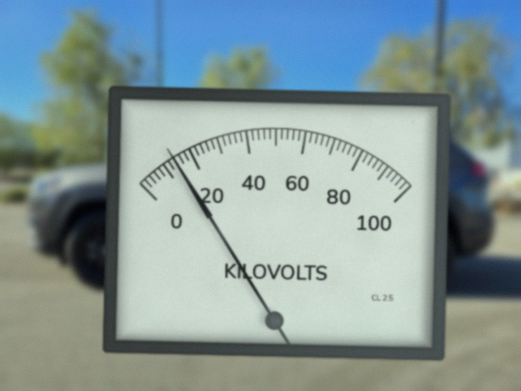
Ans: **14** kV
